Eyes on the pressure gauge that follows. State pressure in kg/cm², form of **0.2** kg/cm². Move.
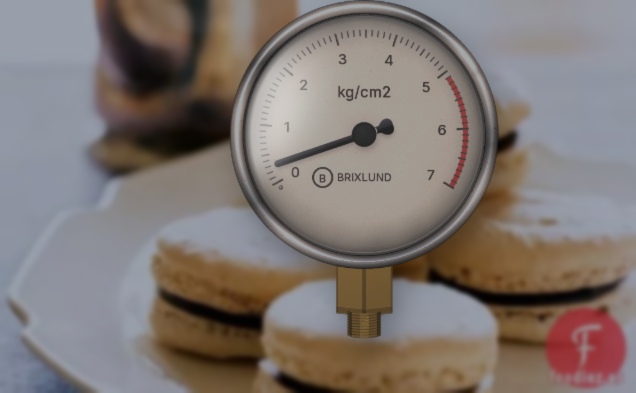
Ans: **0.3** kg/cm²
